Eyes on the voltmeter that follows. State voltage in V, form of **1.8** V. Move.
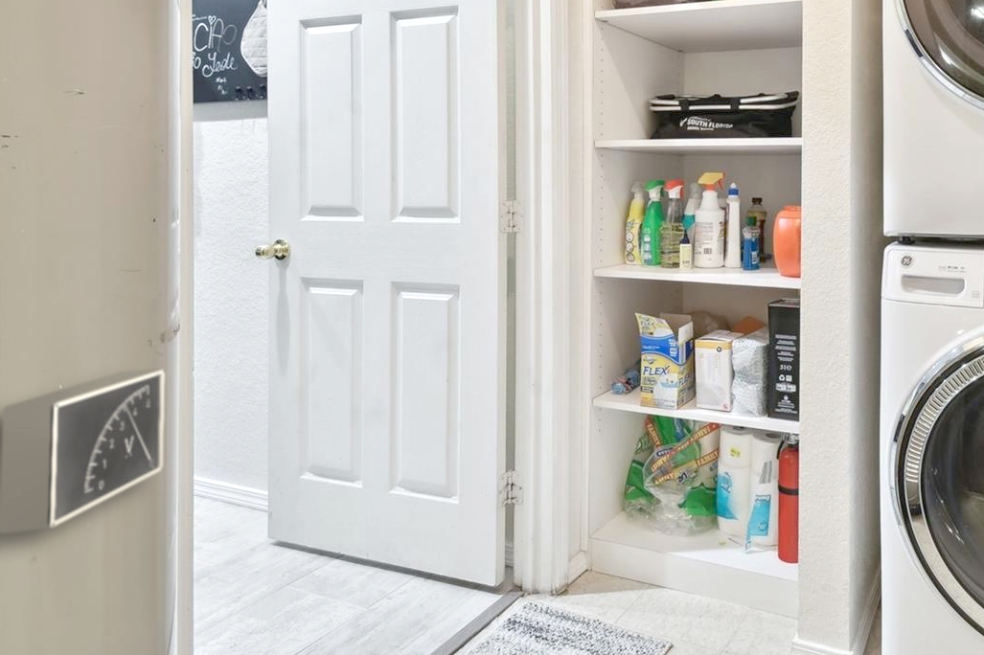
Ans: **3.5** V
